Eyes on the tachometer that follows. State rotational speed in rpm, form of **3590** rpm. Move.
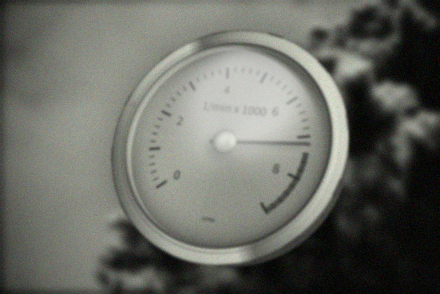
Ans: **7200** rpm
